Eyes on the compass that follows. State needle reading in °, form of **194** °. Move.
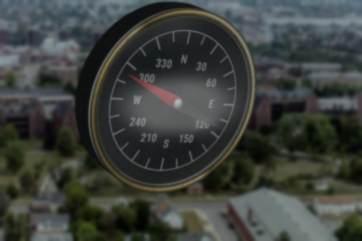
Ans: **292.5** °
